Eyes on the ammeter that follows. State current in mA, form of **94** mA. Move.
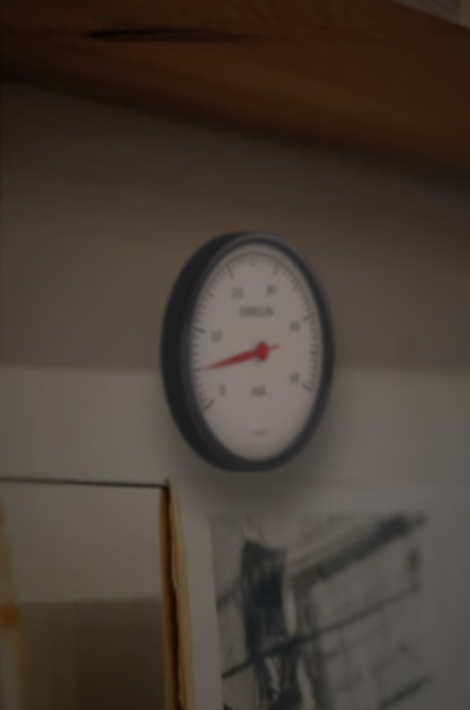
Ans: **5** mA
